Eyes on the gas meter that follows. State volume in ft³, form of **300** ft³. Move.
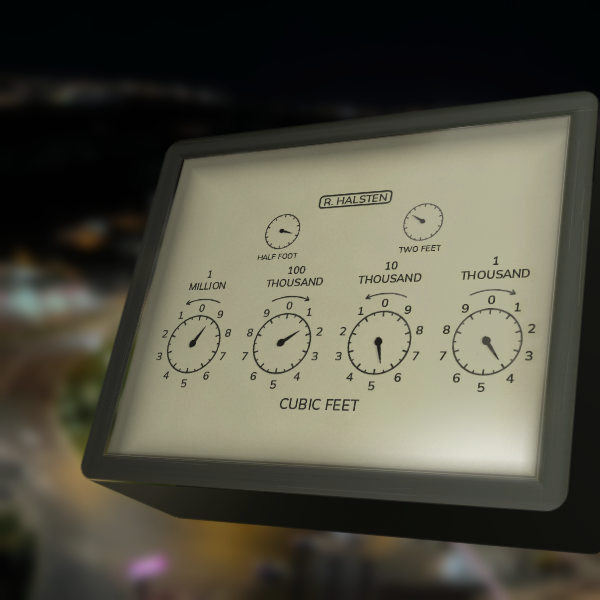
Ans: **915400** ft³
